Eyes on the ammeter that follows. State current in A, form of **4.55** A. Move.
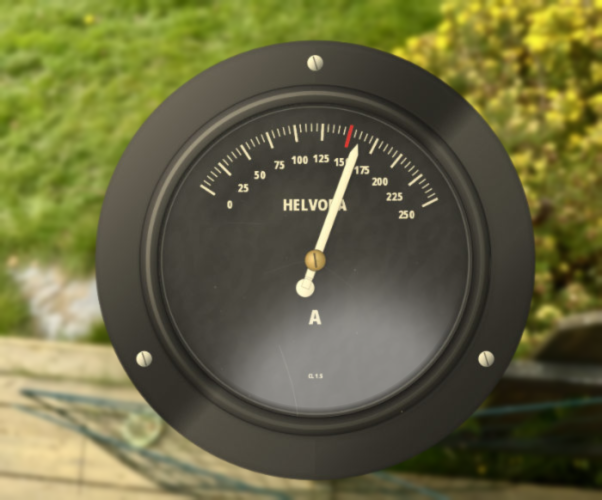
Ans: **160** A
